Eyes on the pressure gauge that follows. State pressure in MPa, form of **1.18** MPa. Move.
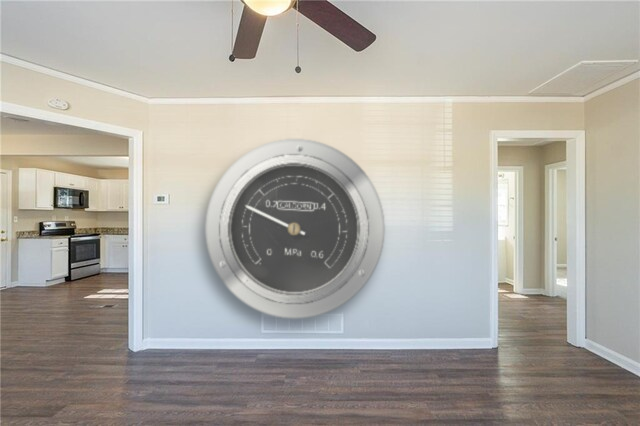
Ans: **0.15** MPa
